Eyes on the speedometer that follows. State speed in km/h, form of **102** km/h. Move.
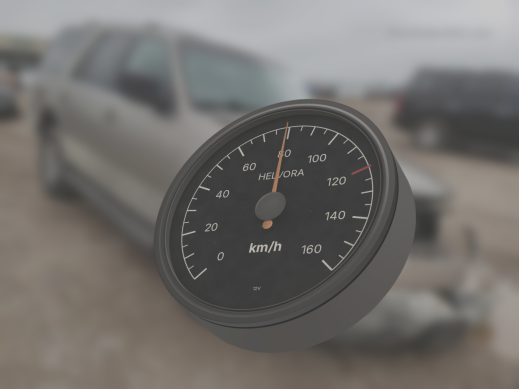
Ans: **80** km/h
